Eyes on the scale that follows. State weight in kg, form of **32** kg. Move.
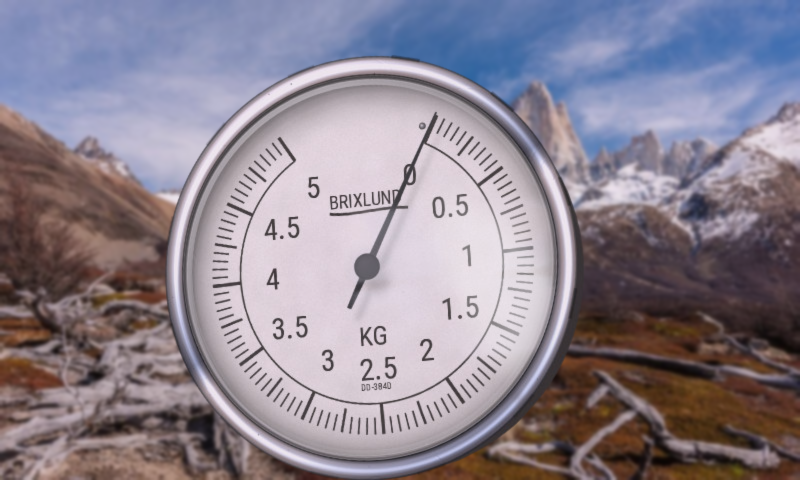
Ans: **0** kg
